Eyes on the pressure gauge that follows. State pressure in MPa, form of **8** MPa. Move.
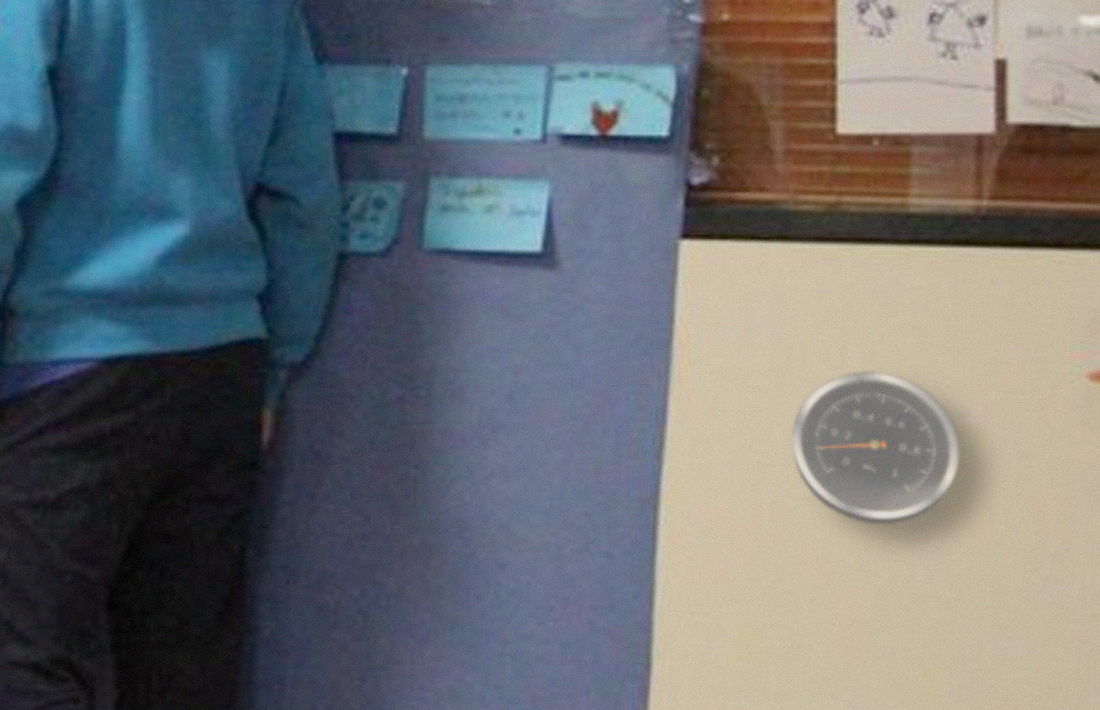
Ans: **0.1** MPa
